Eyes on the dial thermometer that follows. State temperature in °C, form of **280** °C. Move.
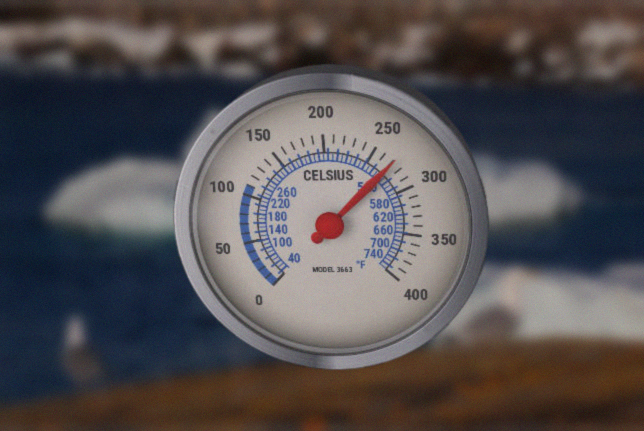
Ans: **270** °C
